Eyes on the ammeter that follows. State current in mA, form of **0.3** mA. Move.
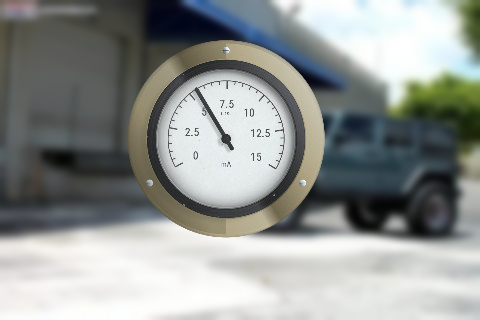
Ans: **5.5** mA
